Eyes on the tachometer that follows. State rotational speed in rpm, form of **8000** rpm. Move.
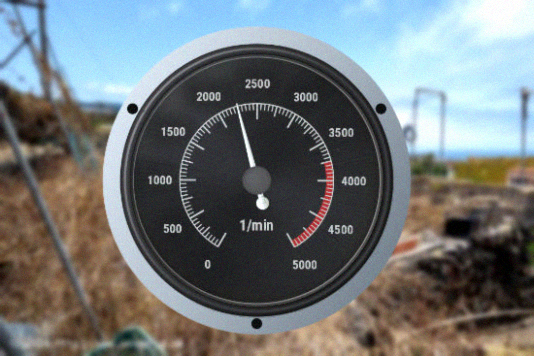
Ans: **2250** rpm
